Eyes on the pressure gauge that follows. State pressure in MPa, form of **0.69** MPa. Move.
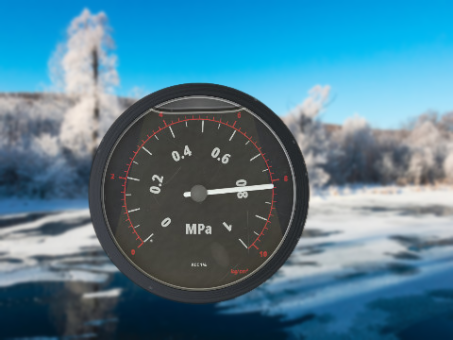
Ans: **0.8** MPa
